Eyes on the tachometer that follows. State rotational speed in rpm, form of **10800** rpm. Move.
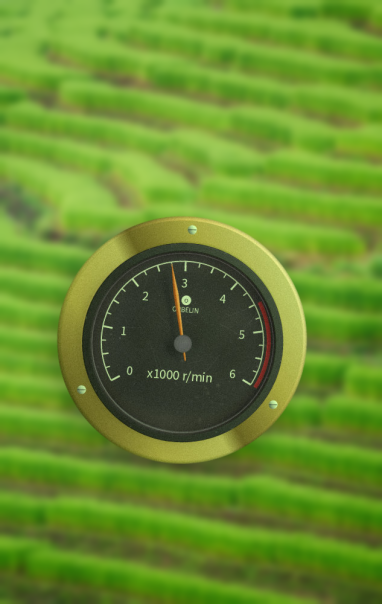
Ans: **2750** rpm
